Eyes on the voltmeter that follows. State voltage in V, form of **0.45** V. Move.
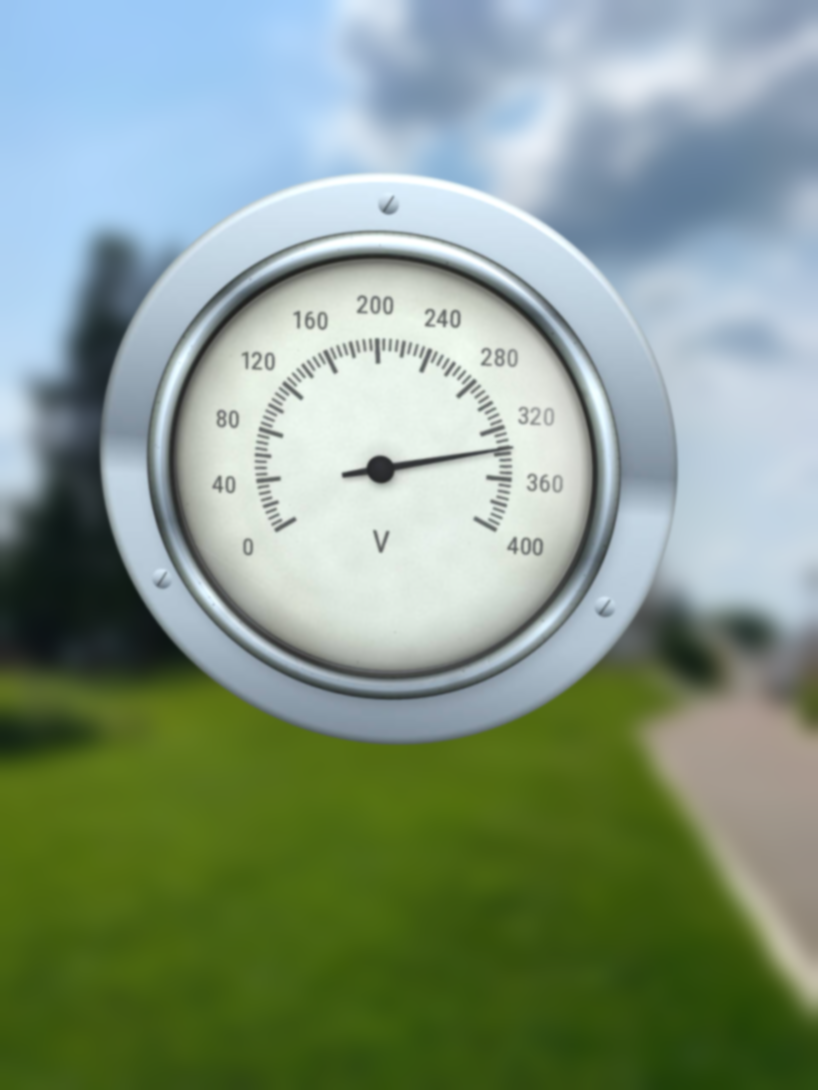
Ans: **335** V
